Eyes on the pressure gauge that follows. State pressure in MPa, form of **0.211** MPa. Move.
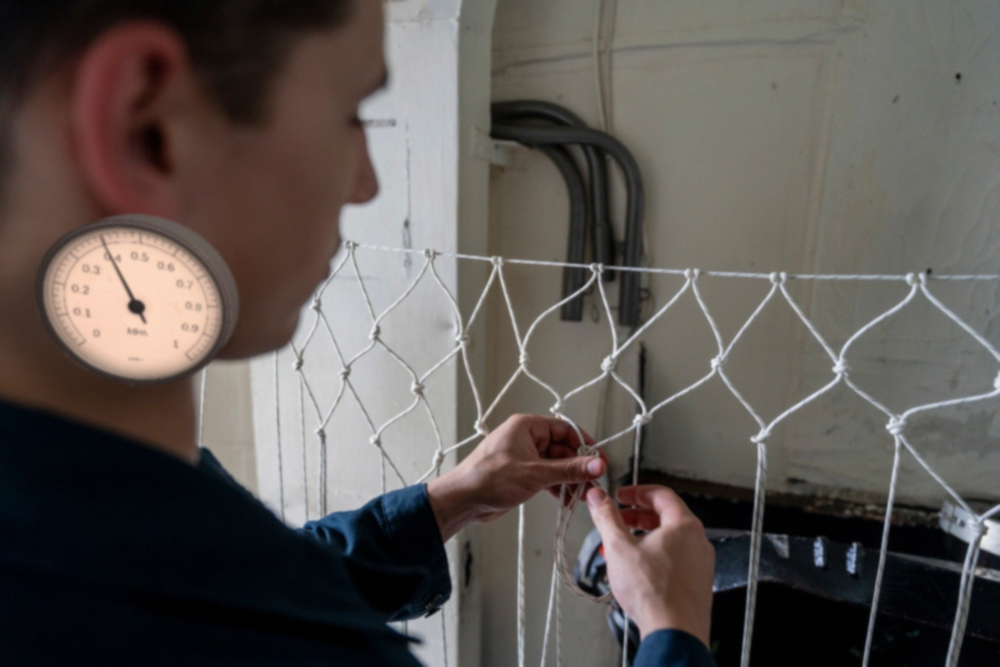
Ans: **0.4** MPa
